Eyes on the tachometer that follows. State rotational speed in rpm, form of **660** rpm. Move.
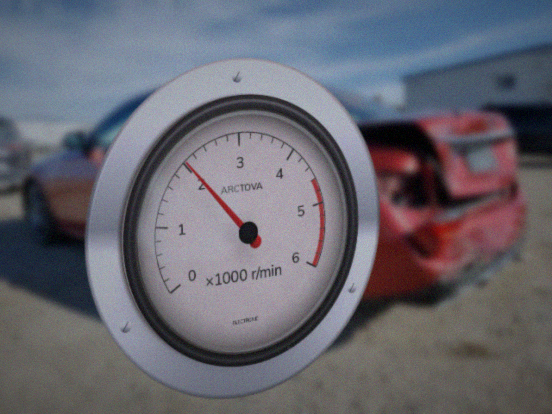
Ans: **2000** rpm
